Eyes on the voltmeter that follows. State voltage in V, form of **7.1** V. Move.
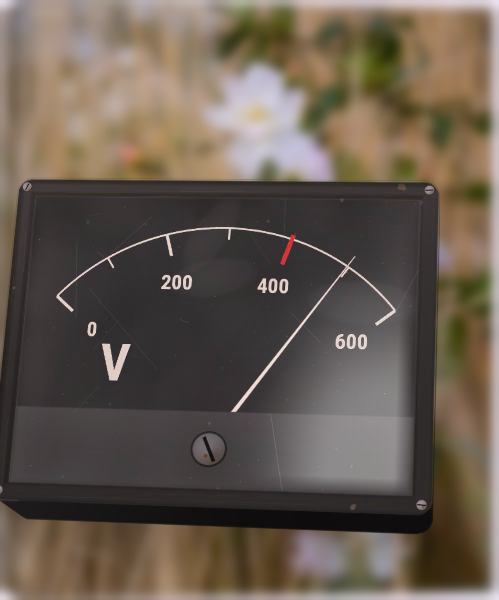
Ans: **500** V
